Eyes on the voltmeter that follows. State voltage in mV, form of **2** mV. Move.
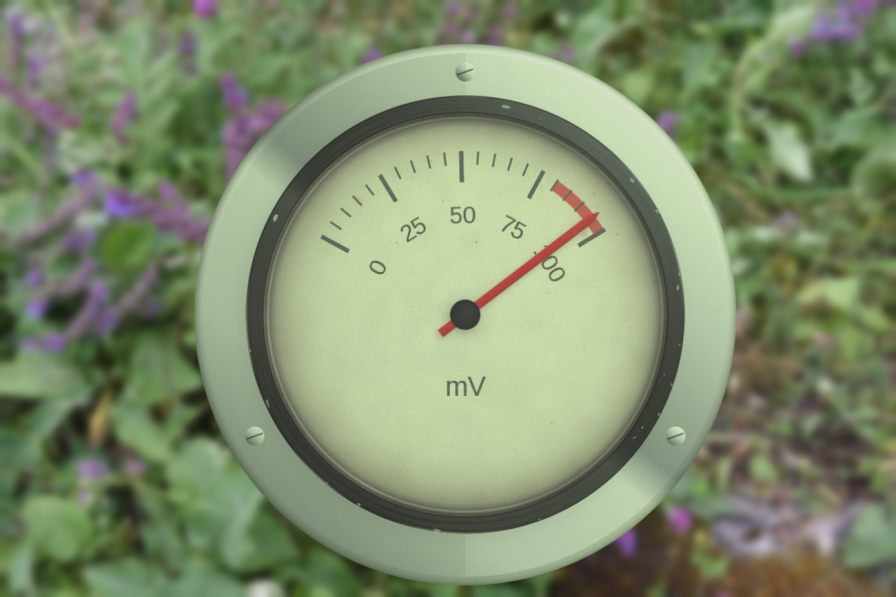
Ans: **95** mV
